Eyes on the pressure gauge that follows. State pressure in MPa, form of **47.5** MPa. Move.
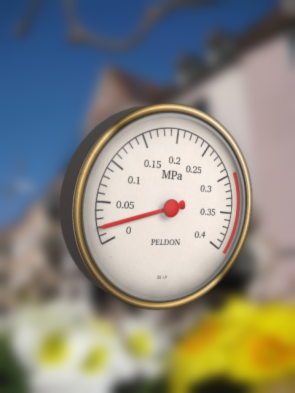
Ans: **0.02** MPa
